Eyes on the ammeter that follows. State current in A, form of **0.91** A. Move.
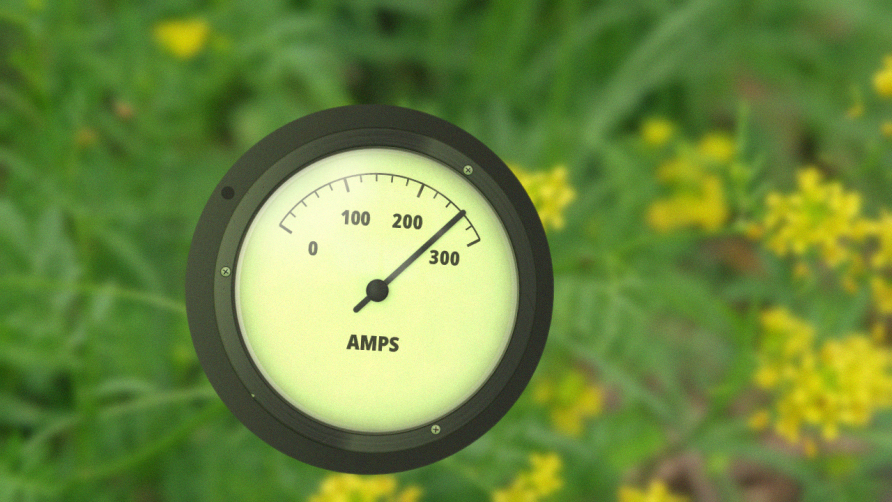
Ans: **260** A
